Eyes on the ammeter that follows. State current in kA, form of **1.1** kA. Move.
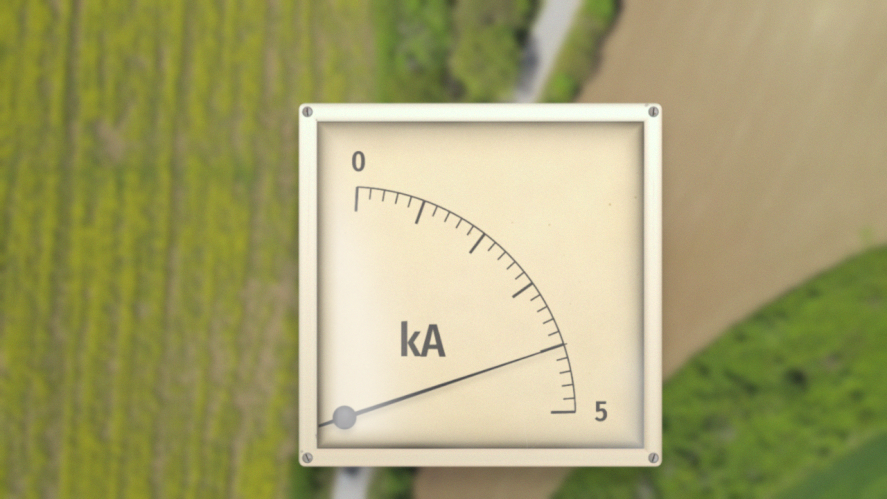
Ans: **4** kA
